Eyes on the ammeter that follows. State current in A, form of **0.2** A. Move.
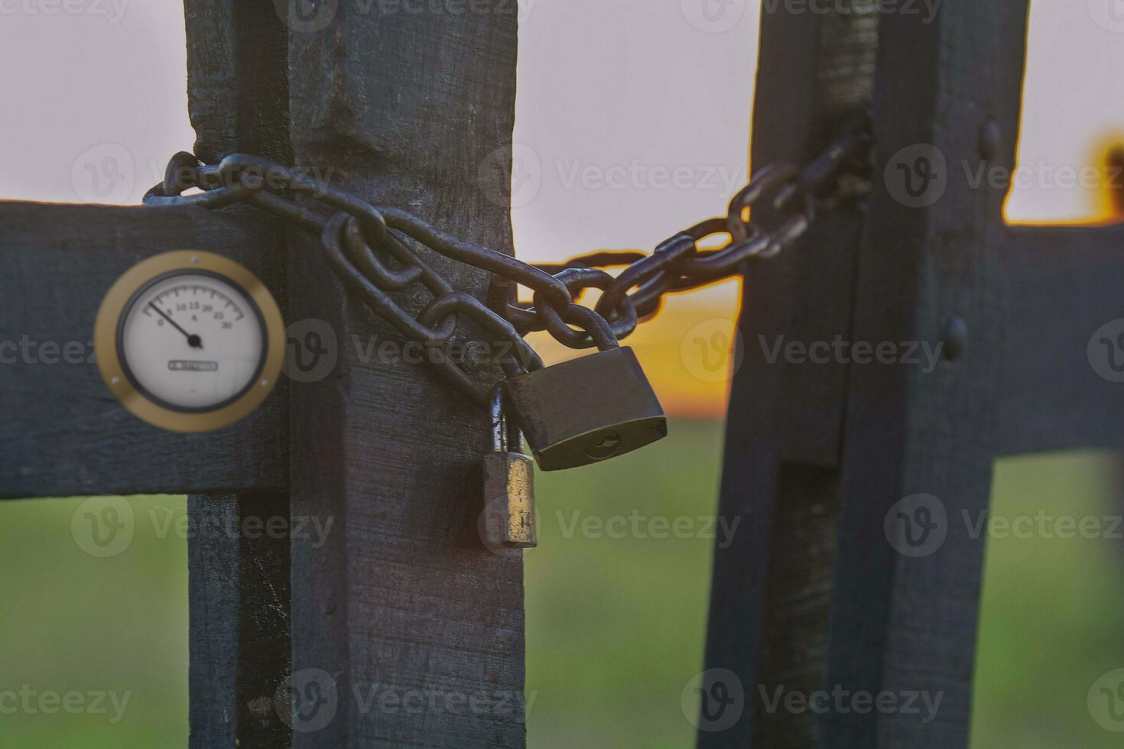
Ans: **2.5** A
